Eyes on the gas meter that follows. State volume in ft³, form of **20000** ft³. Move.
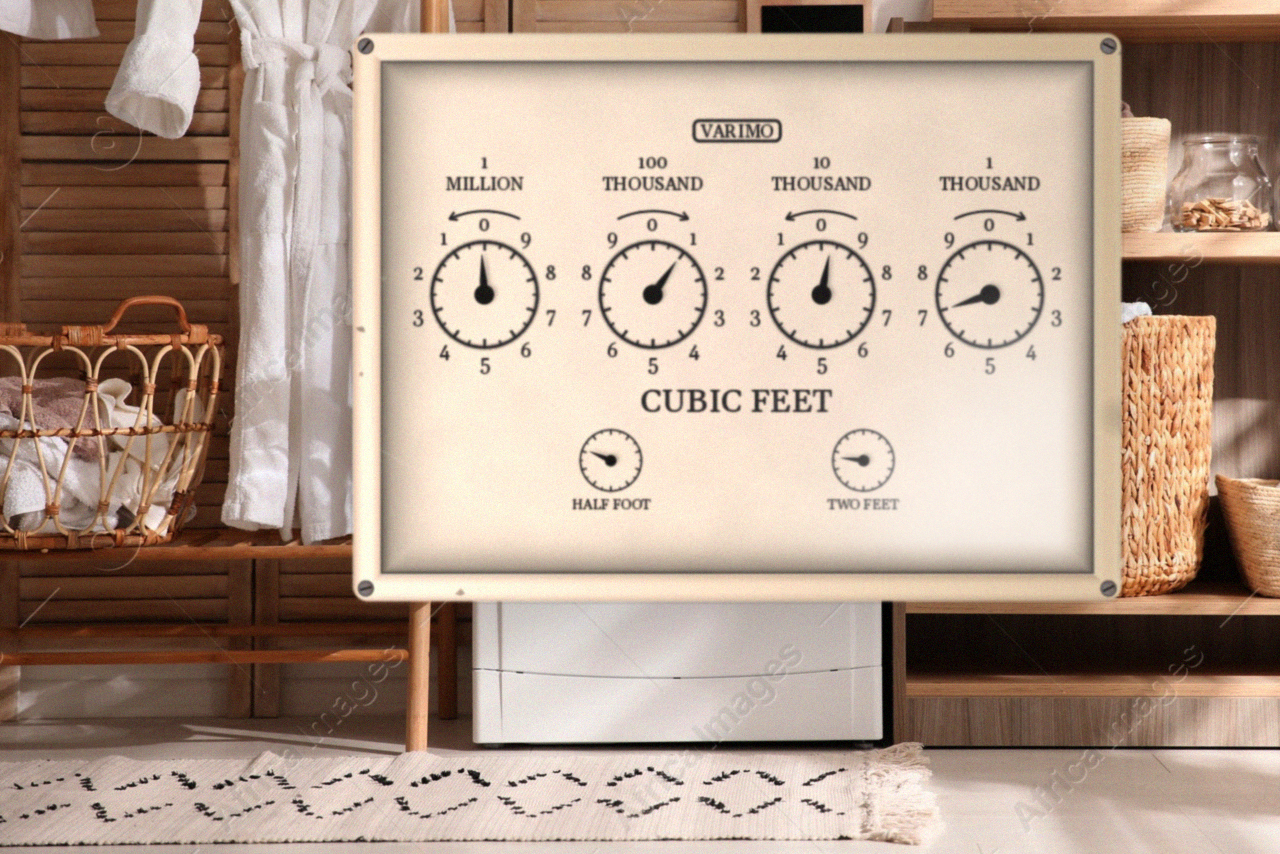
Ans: **9700** ft³
